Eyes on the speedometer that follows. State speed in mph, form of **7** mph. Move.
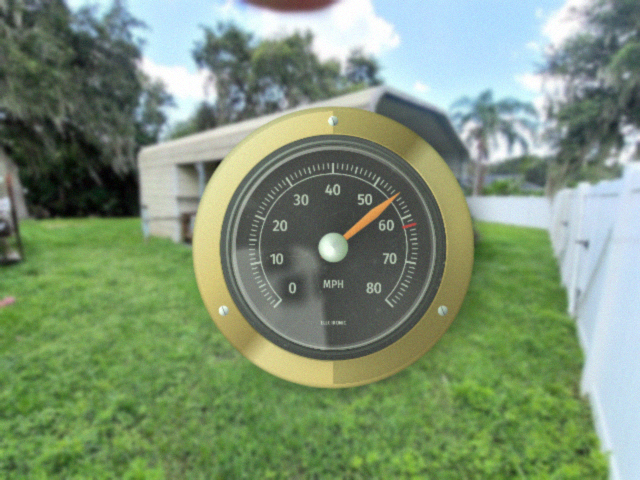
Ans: **55** mph
